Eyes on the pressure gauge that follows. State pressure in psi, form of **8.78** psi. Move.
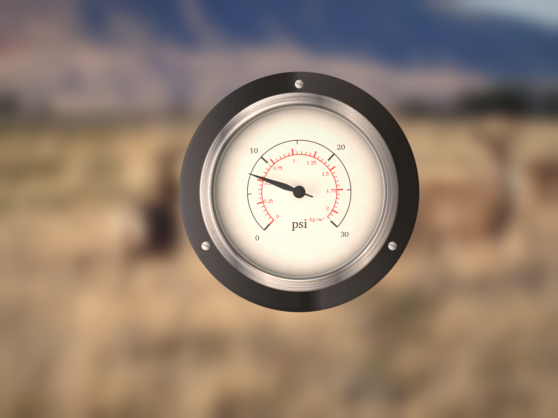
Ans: **7.5** psi
